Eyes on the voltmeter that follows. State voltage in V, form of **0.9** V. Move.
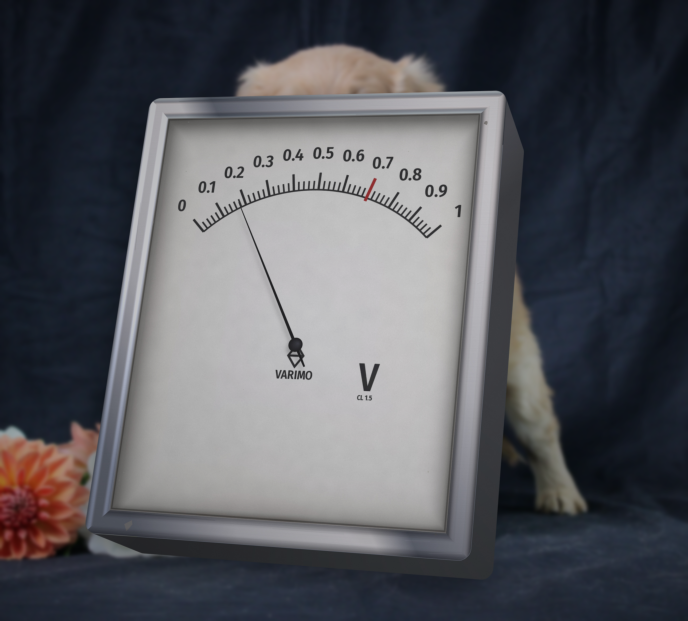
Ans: **0.18** V
